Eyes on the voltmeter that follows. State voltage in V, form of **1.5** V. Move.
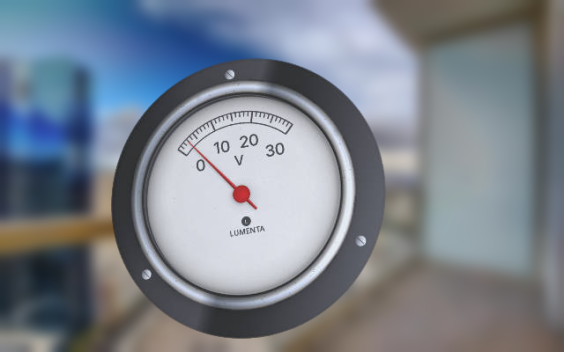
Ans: **3** V
